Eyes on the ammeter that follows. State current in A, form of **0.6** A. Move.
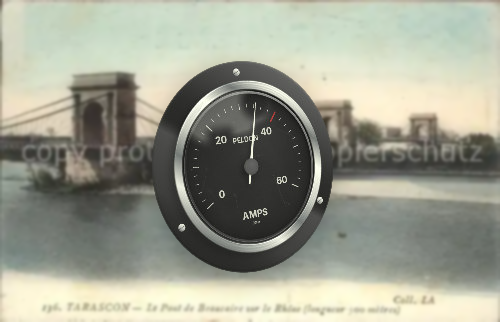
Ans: **34** A
